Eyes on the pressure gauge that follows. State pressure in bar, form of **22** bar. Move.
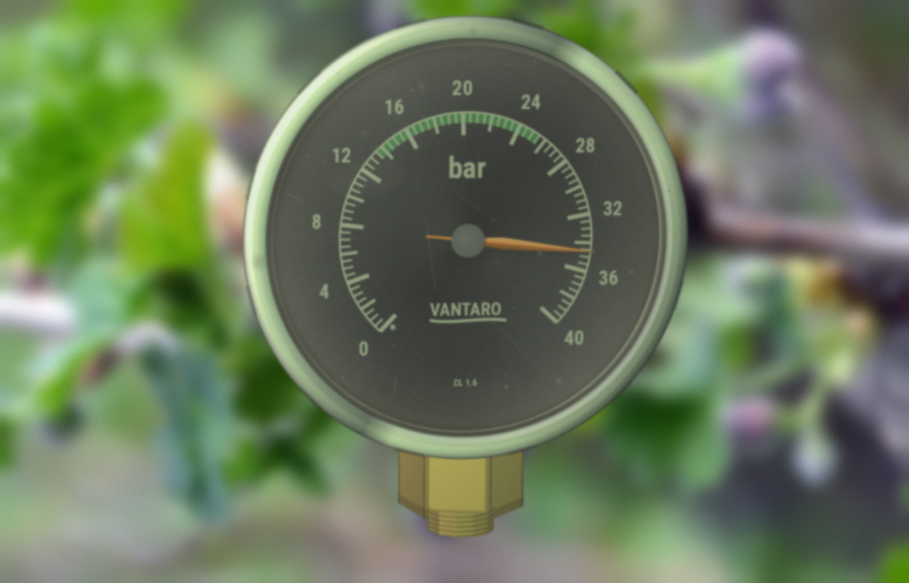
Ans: **34.5** bar
